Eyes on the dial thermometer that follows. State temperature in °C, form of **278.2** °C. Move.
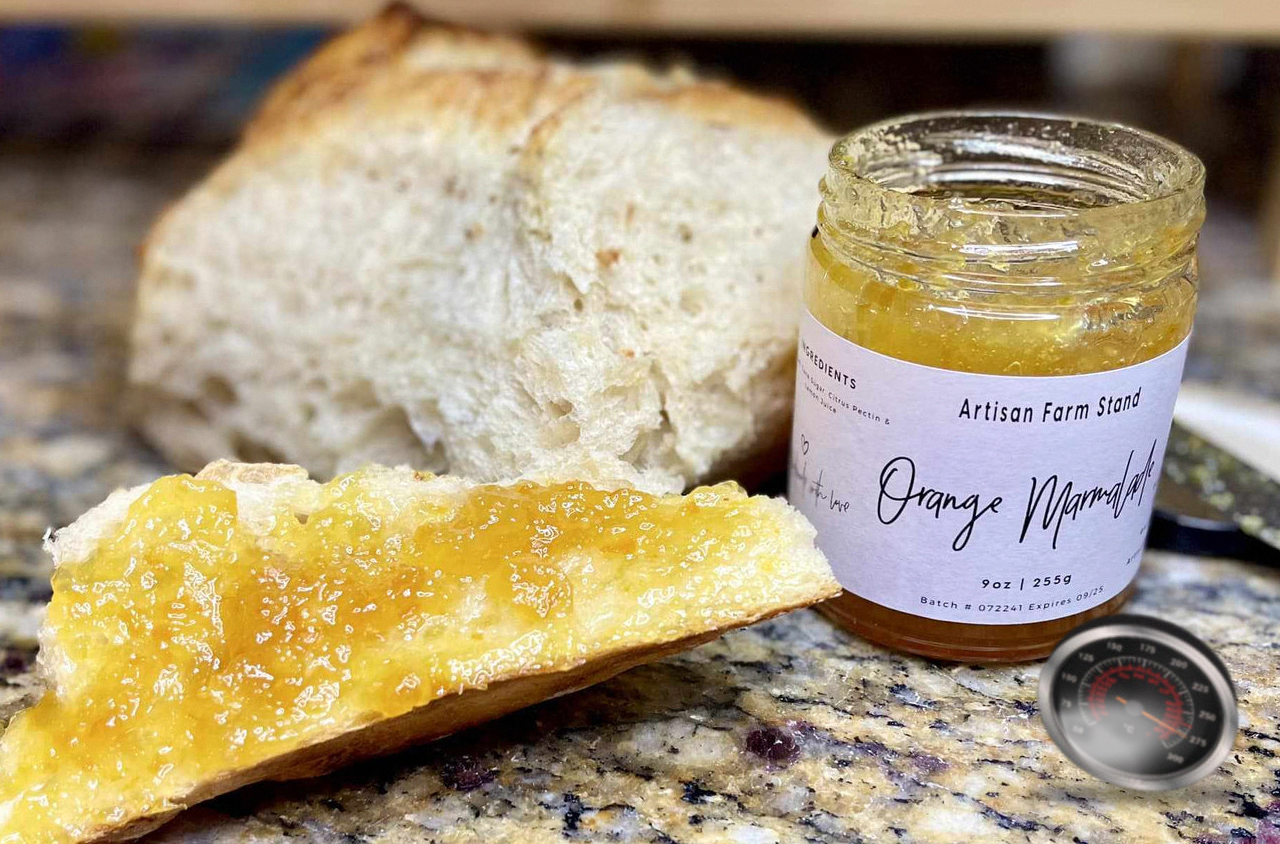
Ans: **275** °C
